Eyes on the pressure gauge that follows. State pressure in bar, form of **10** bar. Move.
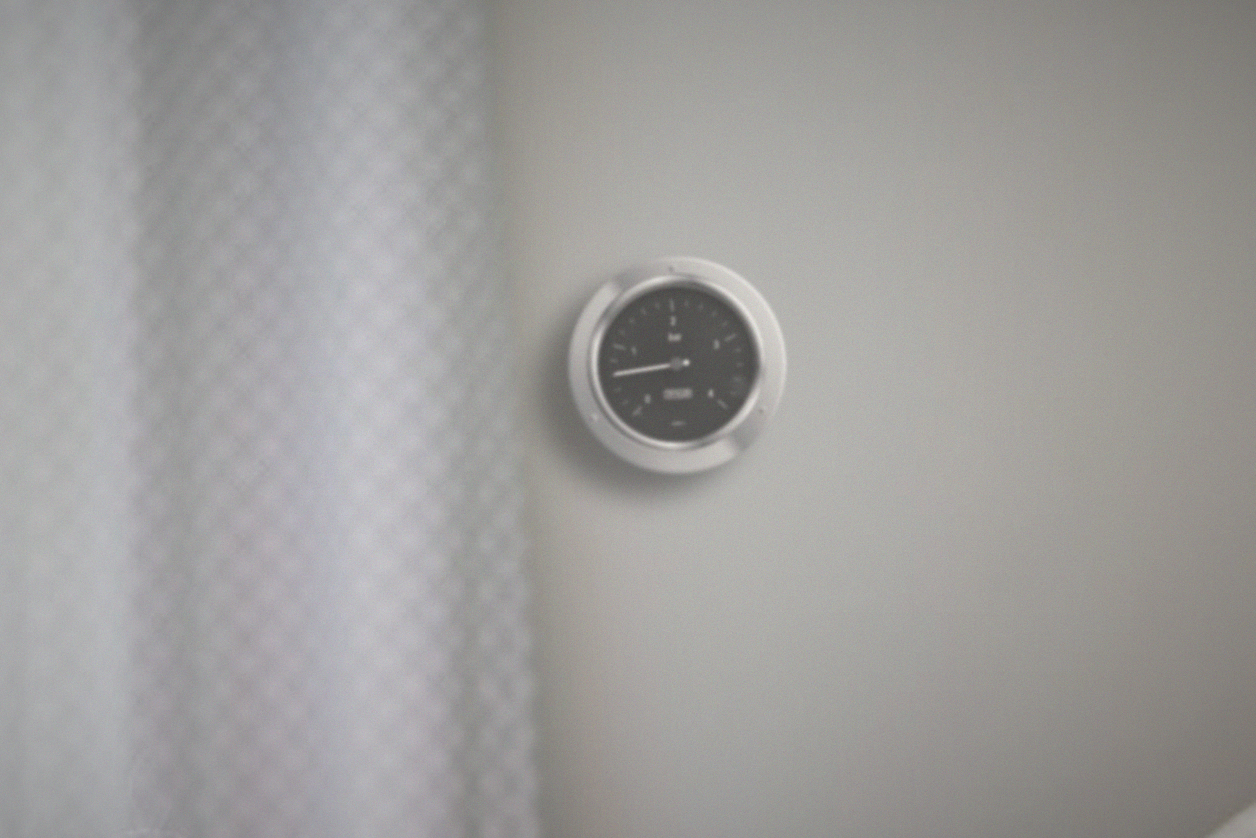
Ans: **0.6** bar
